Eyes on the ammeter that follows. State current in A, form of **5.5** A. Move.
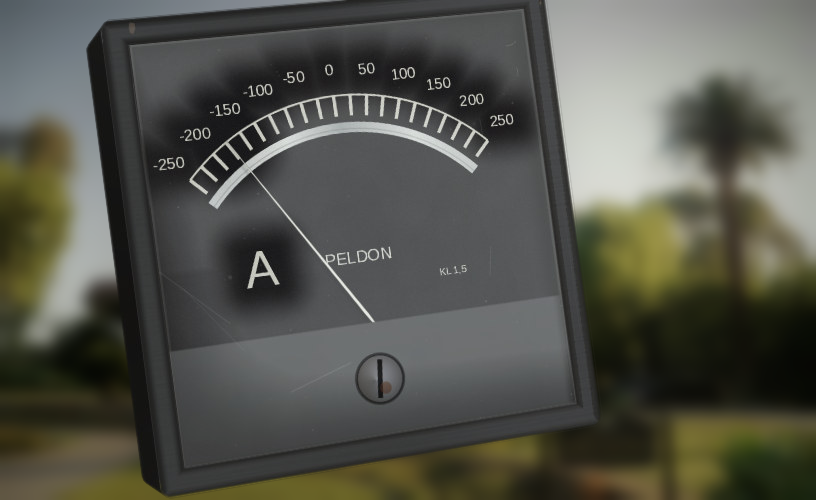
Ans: **-175** A
